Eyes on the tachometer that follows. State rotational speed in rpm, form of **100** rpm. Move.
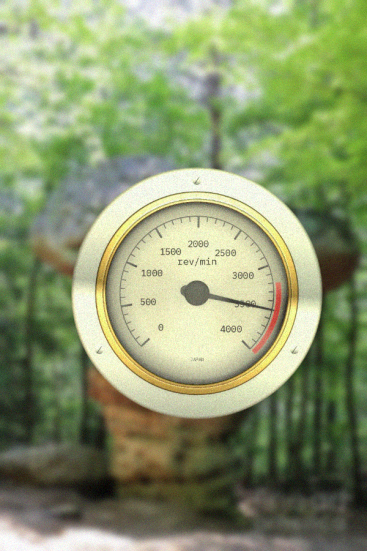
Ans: **3500** rpm
